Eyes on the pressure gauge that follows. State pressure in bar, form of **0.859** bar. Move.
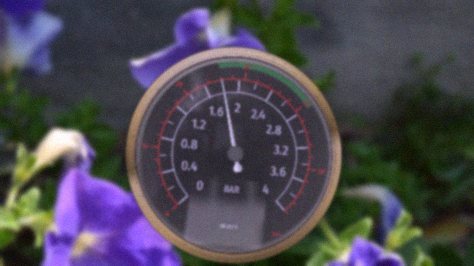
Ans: **1.8** bar
